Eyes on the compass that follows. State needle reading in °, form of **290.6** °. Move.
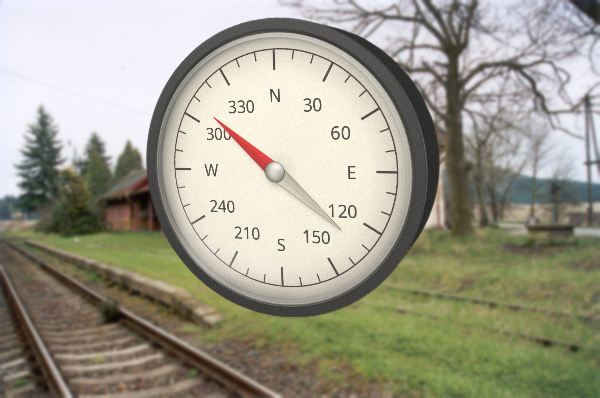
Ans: **310** °
